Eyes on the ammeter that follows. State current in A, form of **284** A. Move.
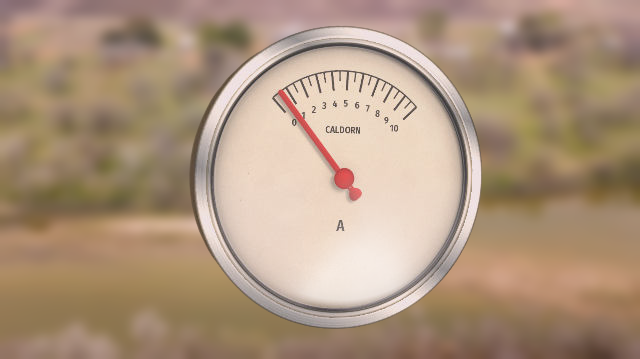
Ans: **0.5** A
